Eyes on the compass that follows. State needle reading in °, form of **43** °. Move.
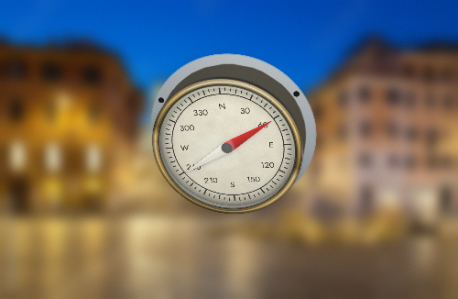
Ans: **60** °
